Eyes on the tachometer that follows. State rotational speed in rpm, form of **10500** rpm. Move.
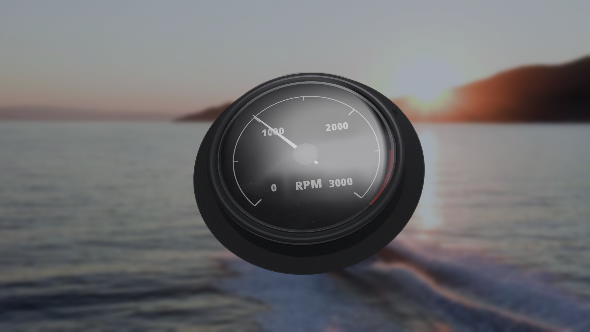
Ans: **1000** rpm
